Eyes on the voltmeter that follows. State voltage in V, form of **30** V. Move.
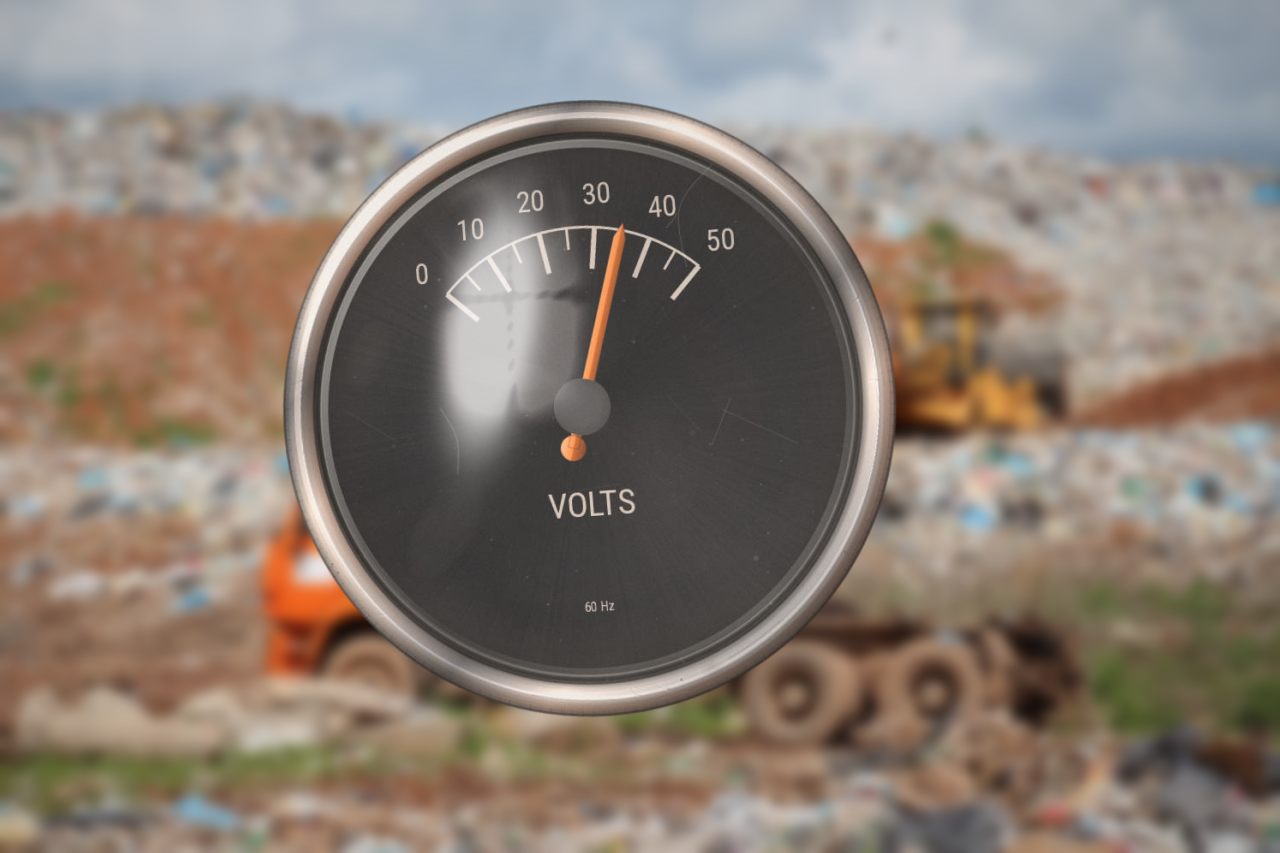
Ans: **35** V
